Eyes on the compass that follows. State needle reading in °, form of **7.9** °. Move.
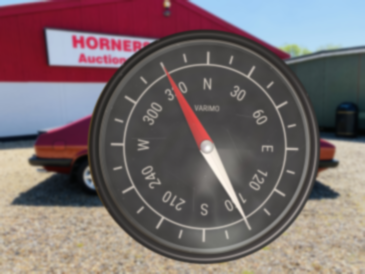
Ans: **330** °
